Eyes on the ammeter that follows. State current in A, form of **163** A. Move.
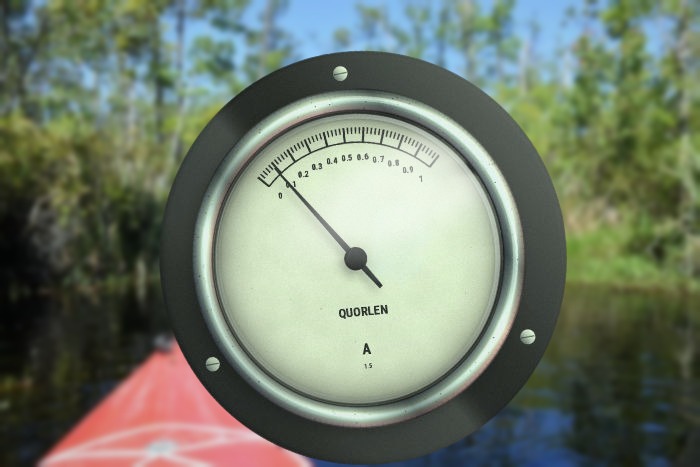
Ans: **0.1** A
